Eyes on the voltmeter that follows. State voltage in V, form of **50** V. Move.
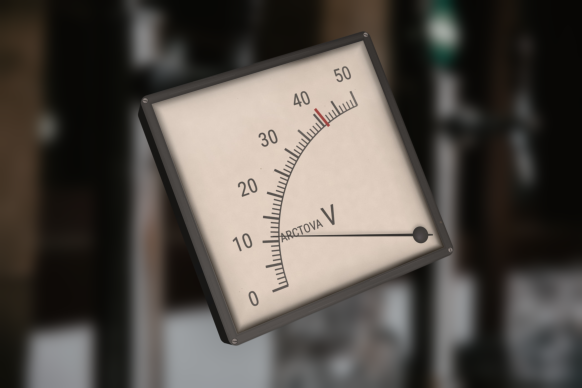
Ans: **11** V
